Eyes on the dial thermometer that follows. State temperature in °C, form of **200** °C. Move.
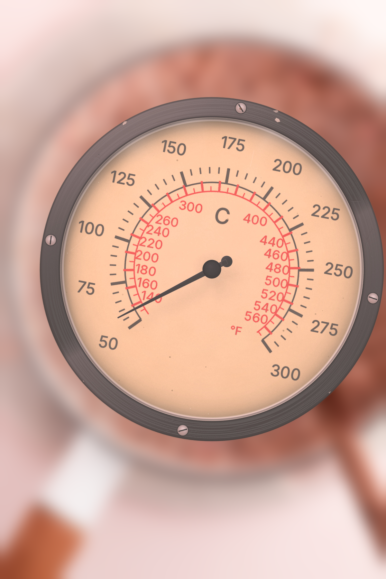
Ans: **57.5** °C
